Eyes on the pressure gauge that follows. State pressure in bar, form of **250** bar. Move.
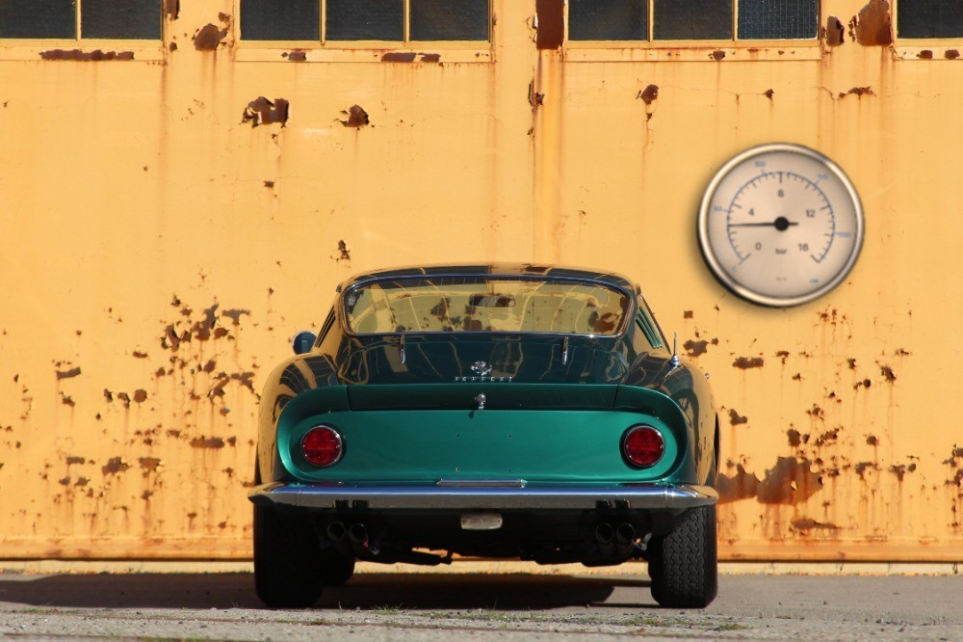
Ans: **2.5** bar
